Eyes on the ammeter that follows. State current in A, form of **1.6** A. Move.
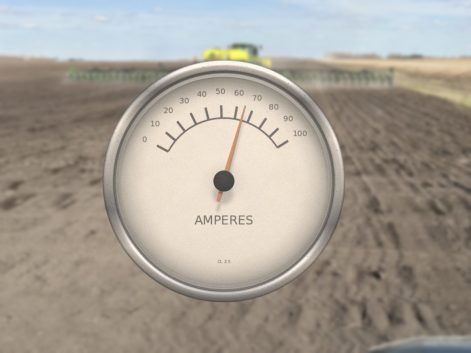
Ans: **65** A
